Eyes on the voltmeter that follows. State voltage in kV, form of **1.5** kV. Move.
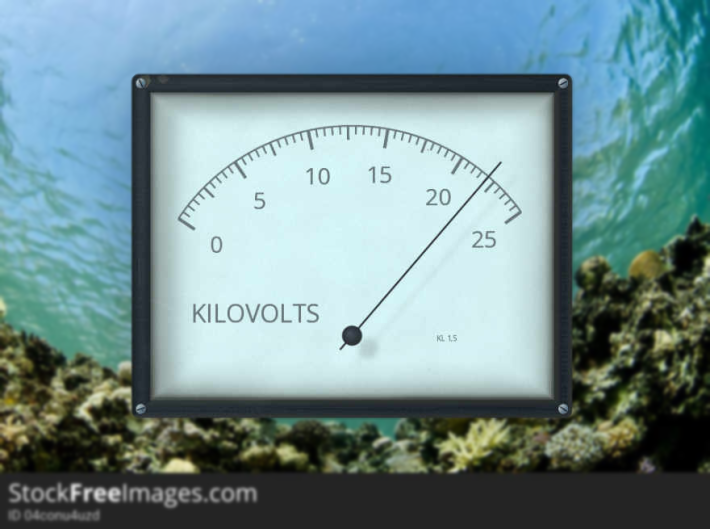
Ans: **22** kV
